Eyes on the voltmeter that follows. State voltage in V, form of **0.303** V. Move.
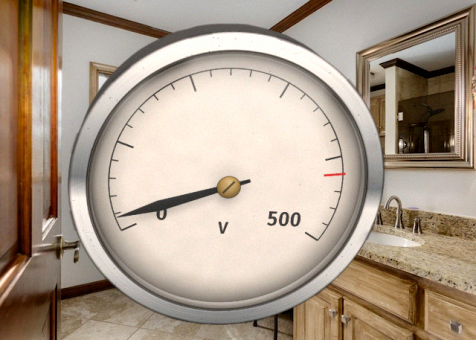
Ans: **20** V
